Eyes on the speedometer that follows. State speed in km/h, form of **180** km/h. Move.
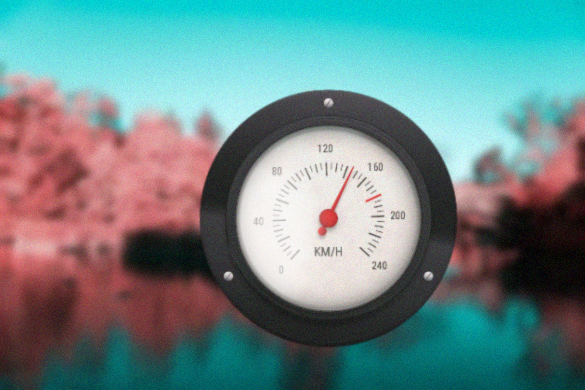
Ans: **145** km/h
